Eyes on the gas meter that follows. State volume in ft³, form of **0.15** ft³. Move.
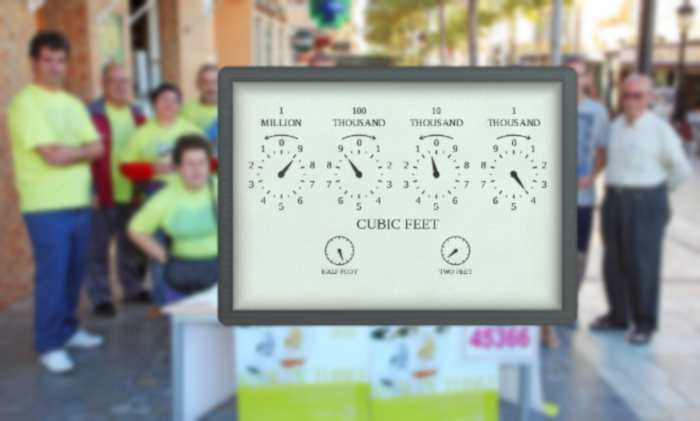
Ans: **890400** ft³
